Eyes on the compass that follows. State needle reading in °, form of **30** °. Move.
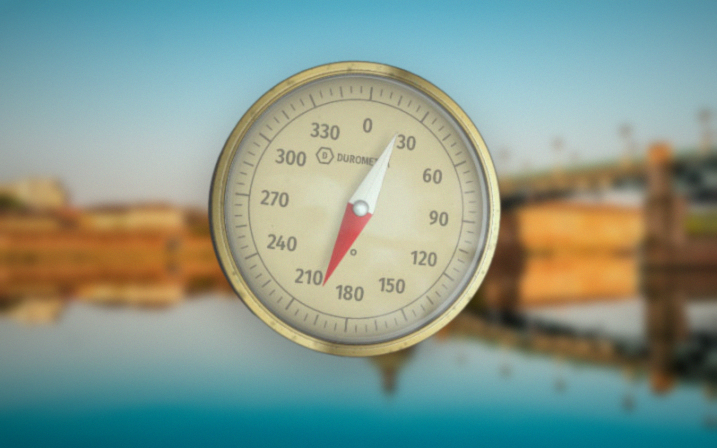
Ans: **200** °
